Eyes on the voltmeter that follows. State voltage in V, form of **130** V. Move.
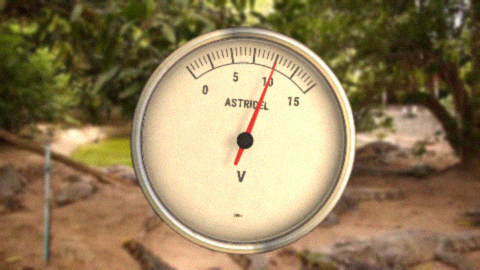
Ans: **10** V
